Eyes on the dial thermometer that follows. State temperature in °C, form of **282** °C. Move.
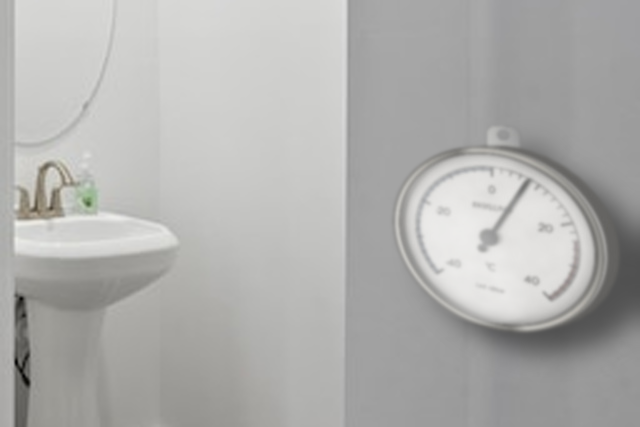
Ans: **8** °C
